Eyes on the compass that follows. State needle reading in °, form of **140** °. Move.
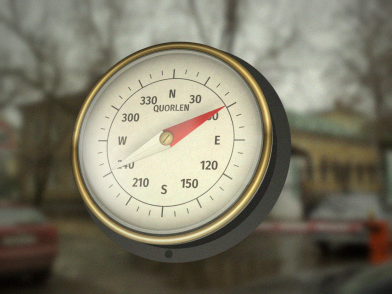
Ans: **60** °
